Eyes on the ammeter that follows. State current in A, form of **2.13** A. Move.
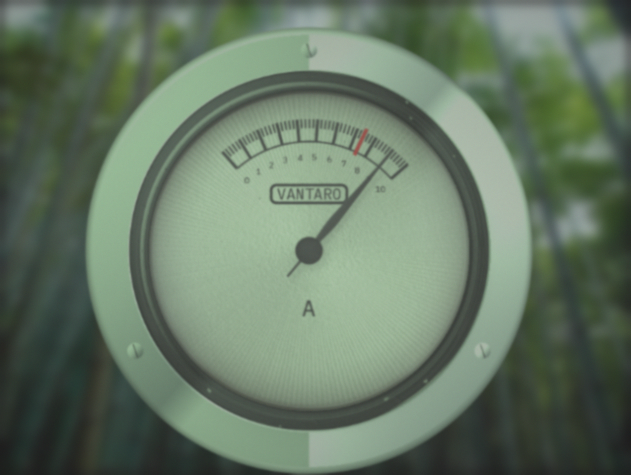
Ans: **9** A
